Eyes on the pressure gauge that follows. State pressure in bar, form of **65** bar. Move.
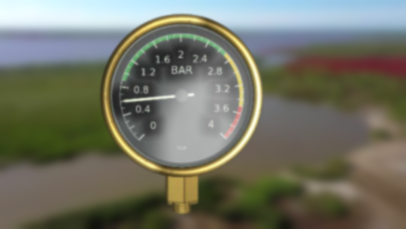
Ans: **0.6** bar
